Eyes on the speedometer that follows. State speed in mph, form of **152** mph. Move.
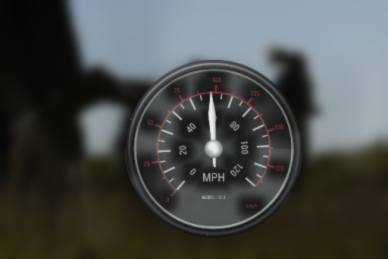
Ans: **60** mph
